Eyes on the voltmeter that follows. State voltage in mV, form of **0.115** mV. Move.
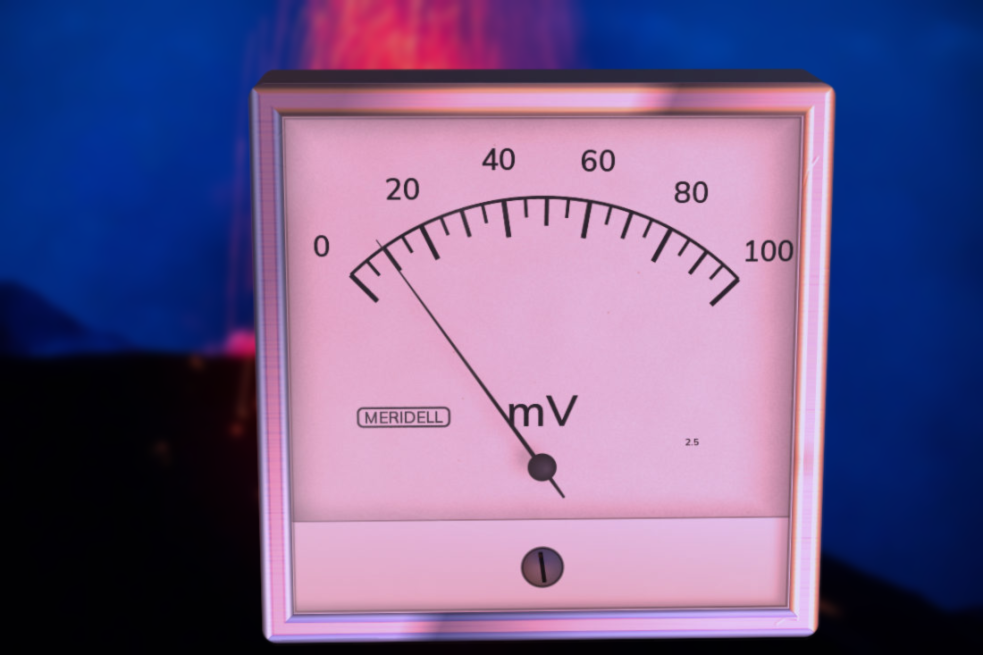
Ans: **10** mV
